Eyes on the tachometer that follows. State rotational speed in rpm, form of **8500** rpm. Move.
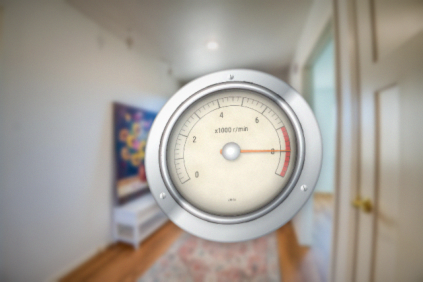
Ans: **8000** rpm
